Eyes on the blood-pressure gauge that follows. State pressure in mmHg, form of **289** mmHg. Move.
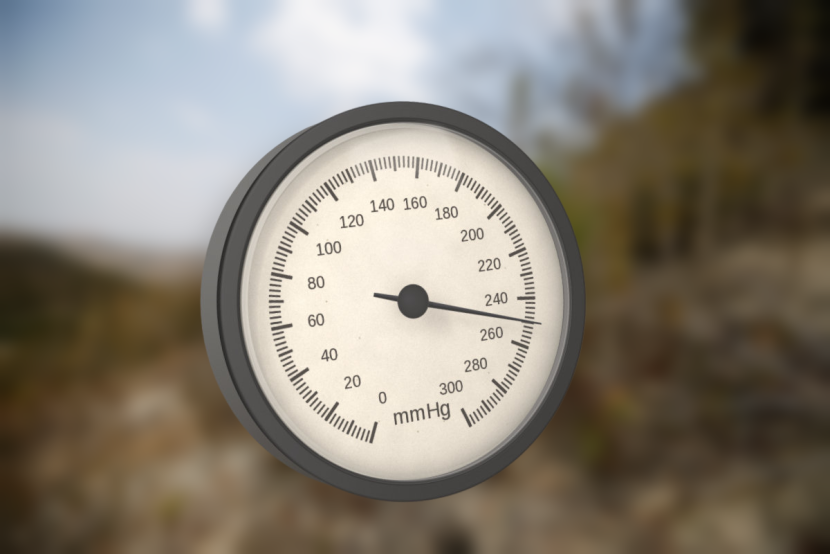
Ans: **250** mmHg
